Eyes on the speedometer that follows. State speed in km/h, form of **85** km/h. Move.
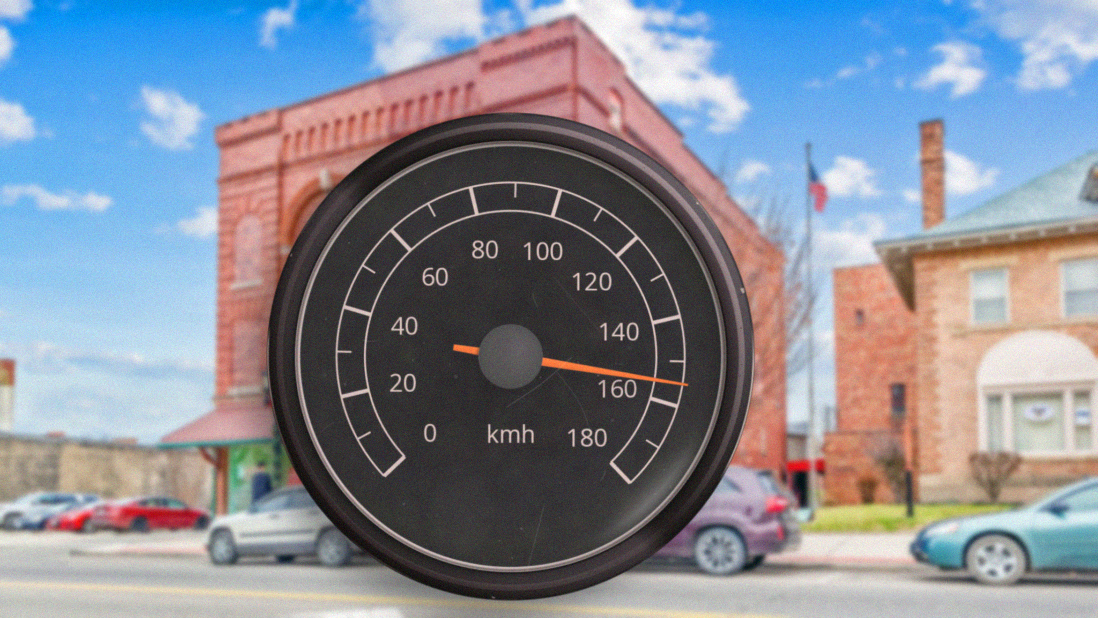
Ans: **155** km/h
